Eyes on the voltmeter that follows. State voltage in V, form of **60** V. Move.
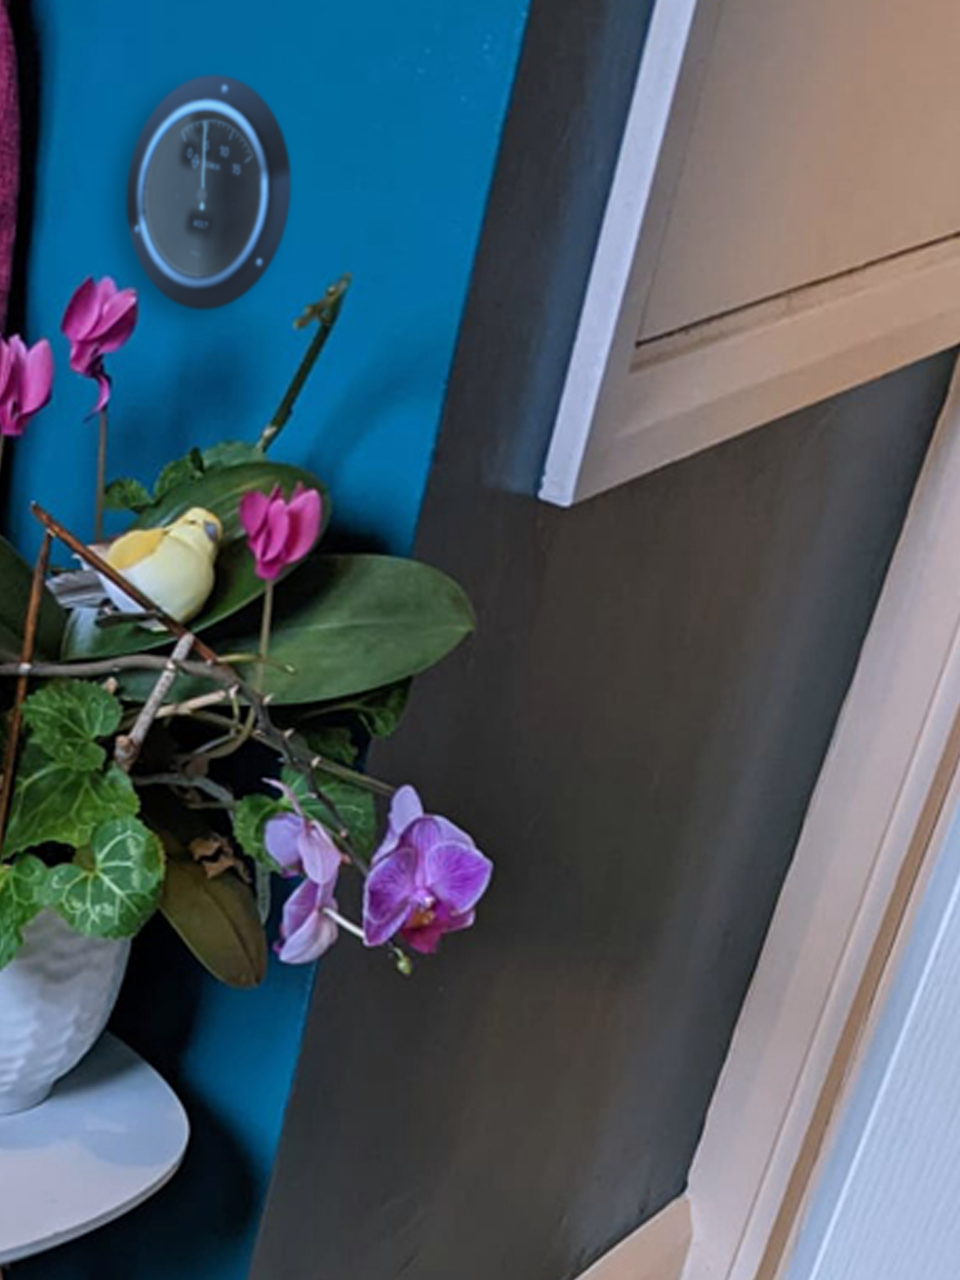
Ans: **5** V
